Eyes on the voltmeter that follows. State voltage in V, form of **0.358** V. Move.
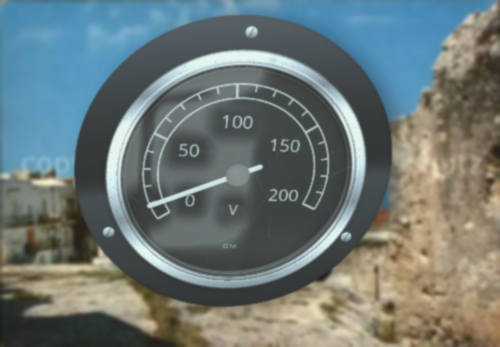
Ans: **10** V
